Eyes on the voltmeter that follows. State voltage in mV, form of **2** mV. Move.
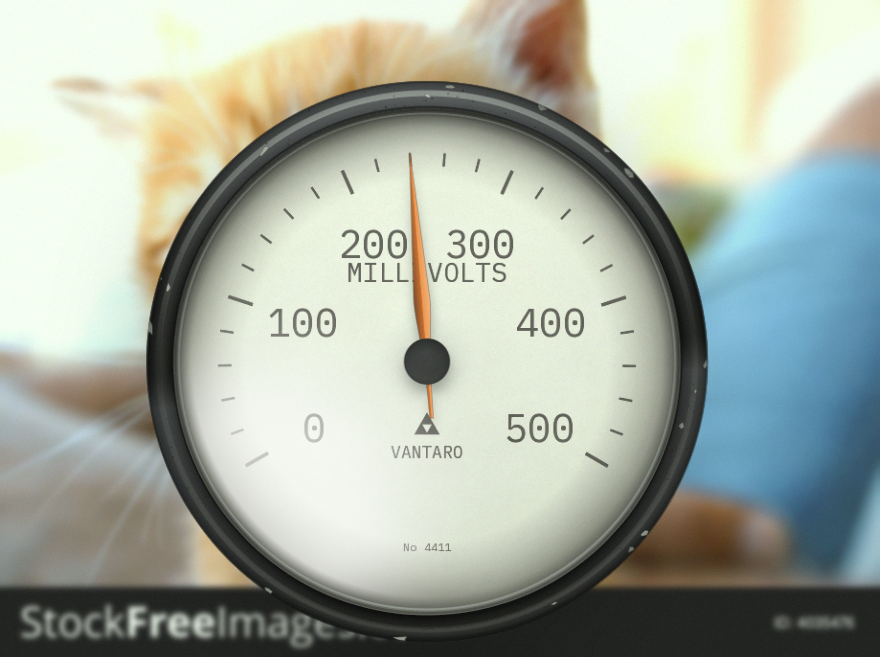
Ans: **240** mV
